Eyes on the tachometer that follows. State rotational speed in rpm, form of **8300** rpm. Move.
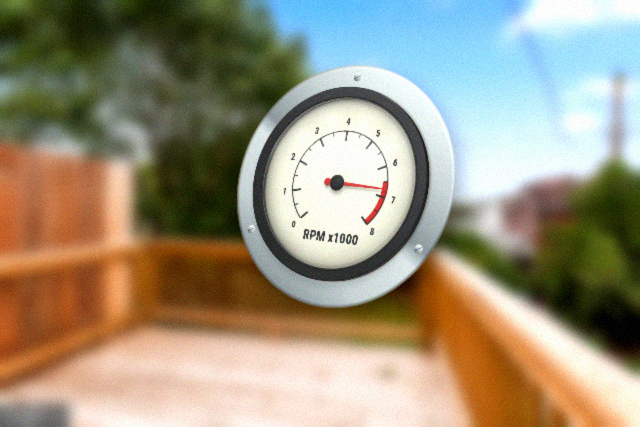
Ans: **6750** rpm
